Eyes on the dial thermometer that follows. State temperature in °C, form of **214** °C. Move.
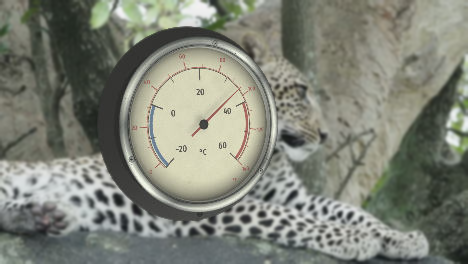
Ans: **35** °C
